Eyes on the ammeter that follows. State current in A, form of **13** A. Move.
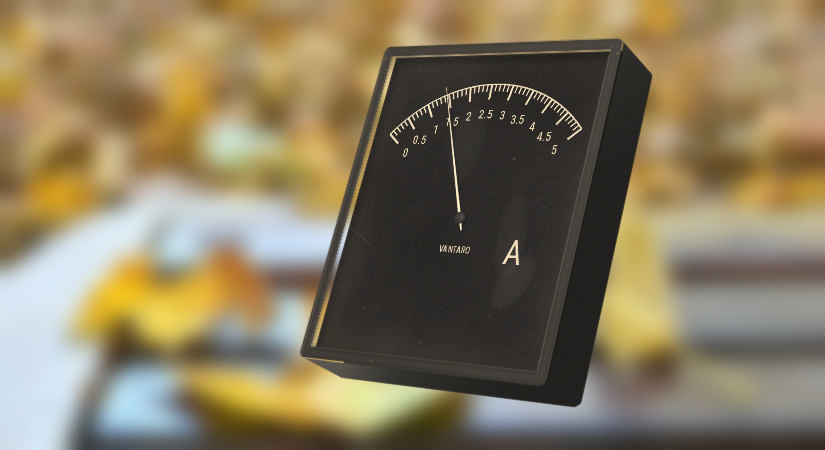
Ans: **1.5** A
